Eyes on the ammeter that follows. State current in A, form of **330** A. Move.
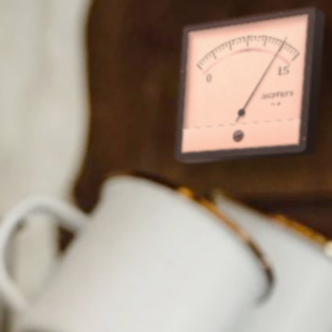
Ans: **12.5** A
